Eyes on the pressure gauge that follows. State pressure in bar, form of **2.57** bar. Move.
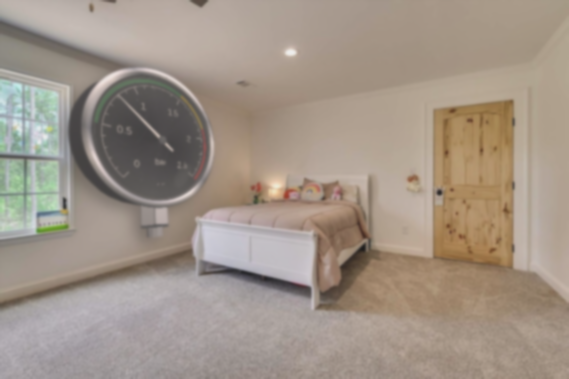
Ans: **0.8** bar
